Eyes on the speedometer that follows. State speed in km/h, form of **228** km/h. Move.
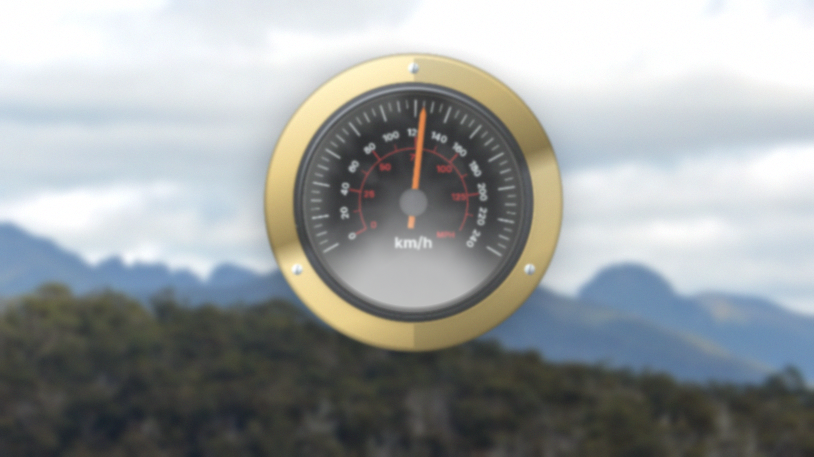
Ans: **125** km/h
